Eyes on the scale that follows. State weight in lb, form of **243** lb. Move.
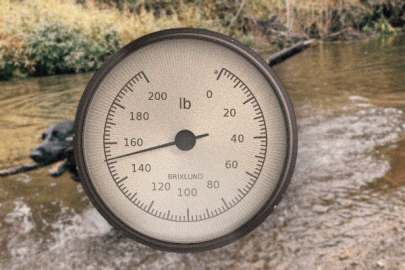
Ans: **152** lb
